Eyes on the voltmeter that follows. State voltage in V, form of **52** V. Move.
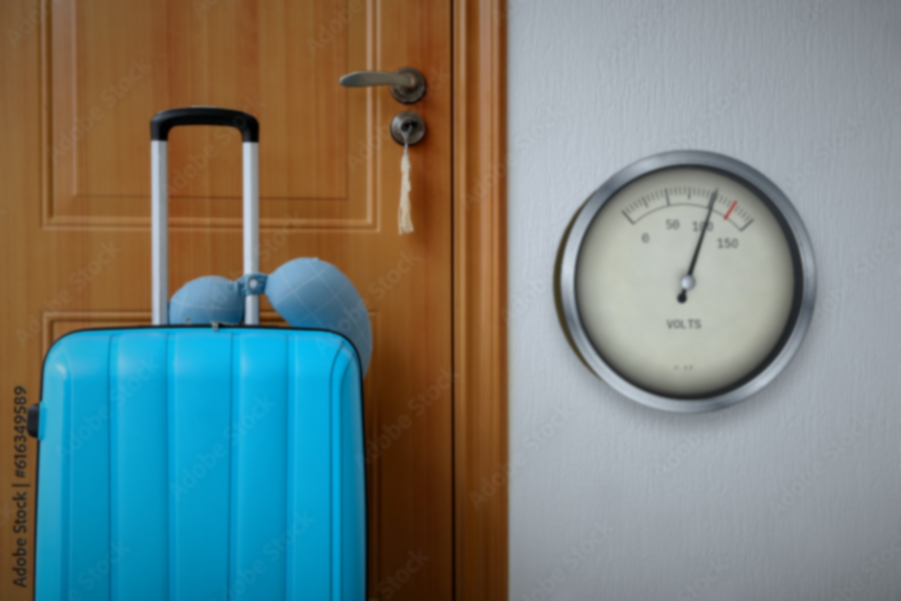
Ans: **100** V
